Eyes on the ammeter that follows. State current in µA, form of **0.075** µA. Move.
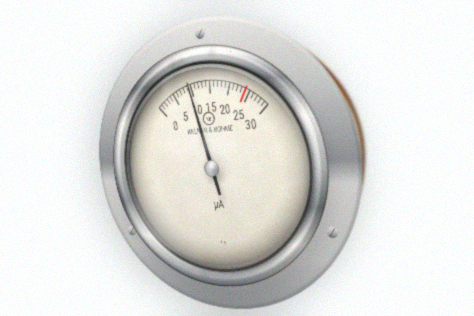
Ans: **10** µA
